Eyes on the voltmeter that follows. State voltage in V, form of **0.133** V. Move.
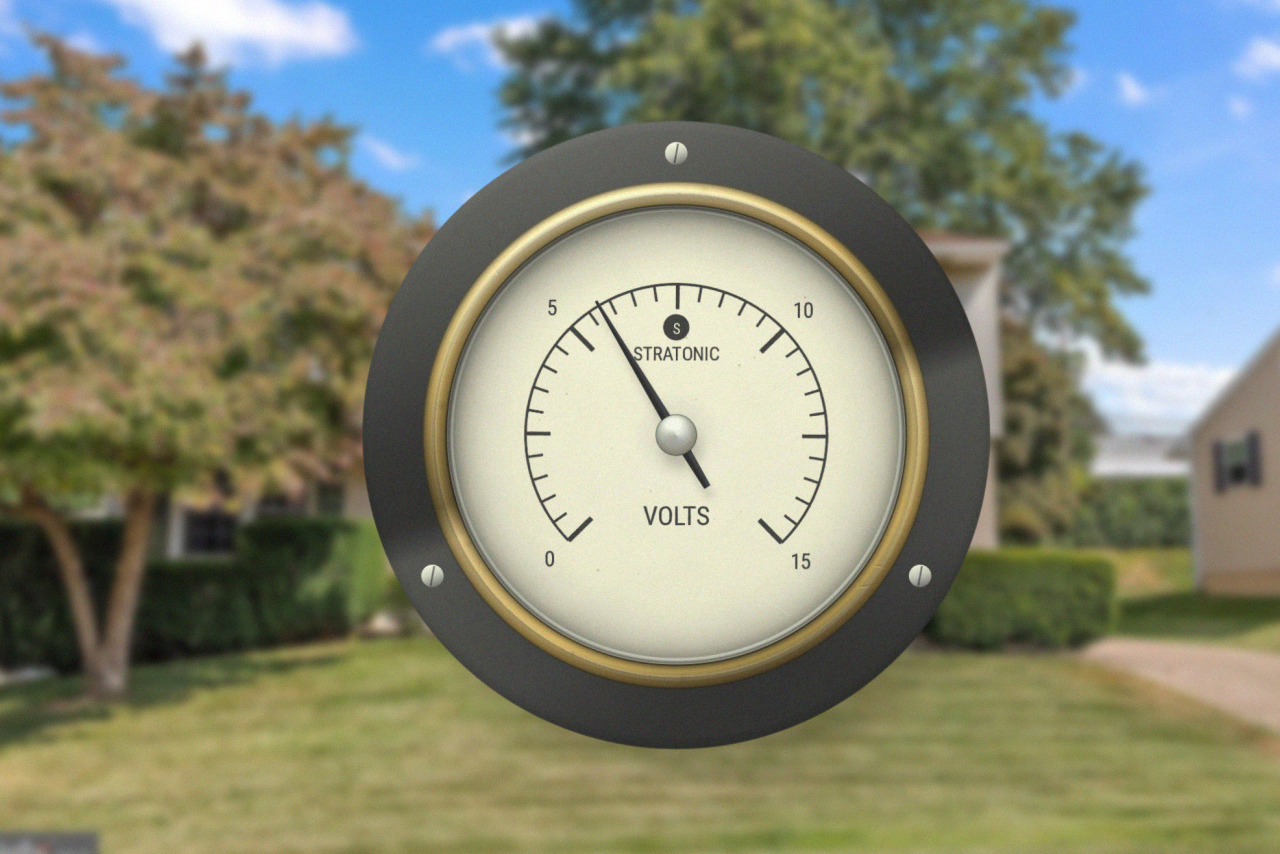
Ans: **5.75** V
